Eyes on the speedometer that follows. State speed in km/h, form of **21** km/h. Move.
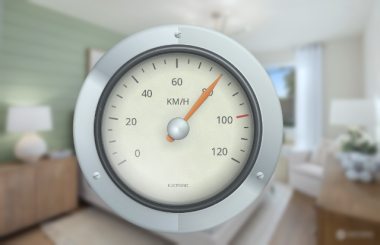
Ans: **80** km/h
